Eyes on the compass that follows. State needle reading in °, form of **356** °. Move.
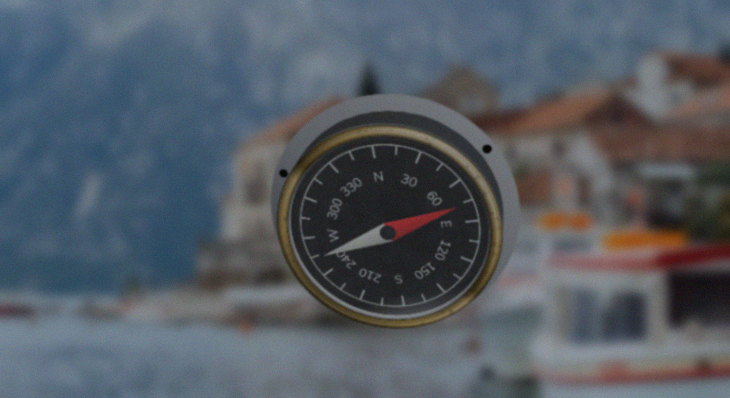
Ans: **75** °
